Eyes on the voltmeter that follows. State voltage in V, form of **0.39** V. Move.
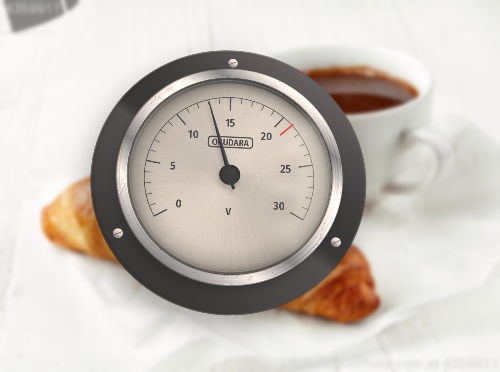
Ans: **13** V
